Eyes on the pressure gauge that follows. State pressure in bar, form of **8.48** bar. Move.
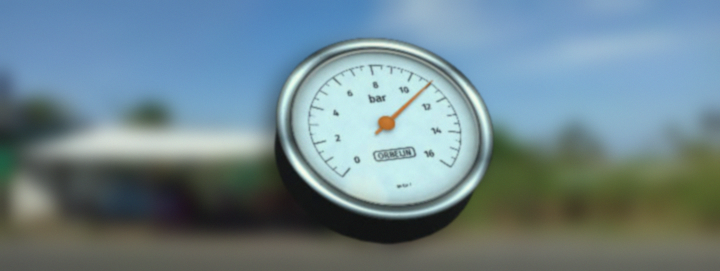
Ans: **11** bar
